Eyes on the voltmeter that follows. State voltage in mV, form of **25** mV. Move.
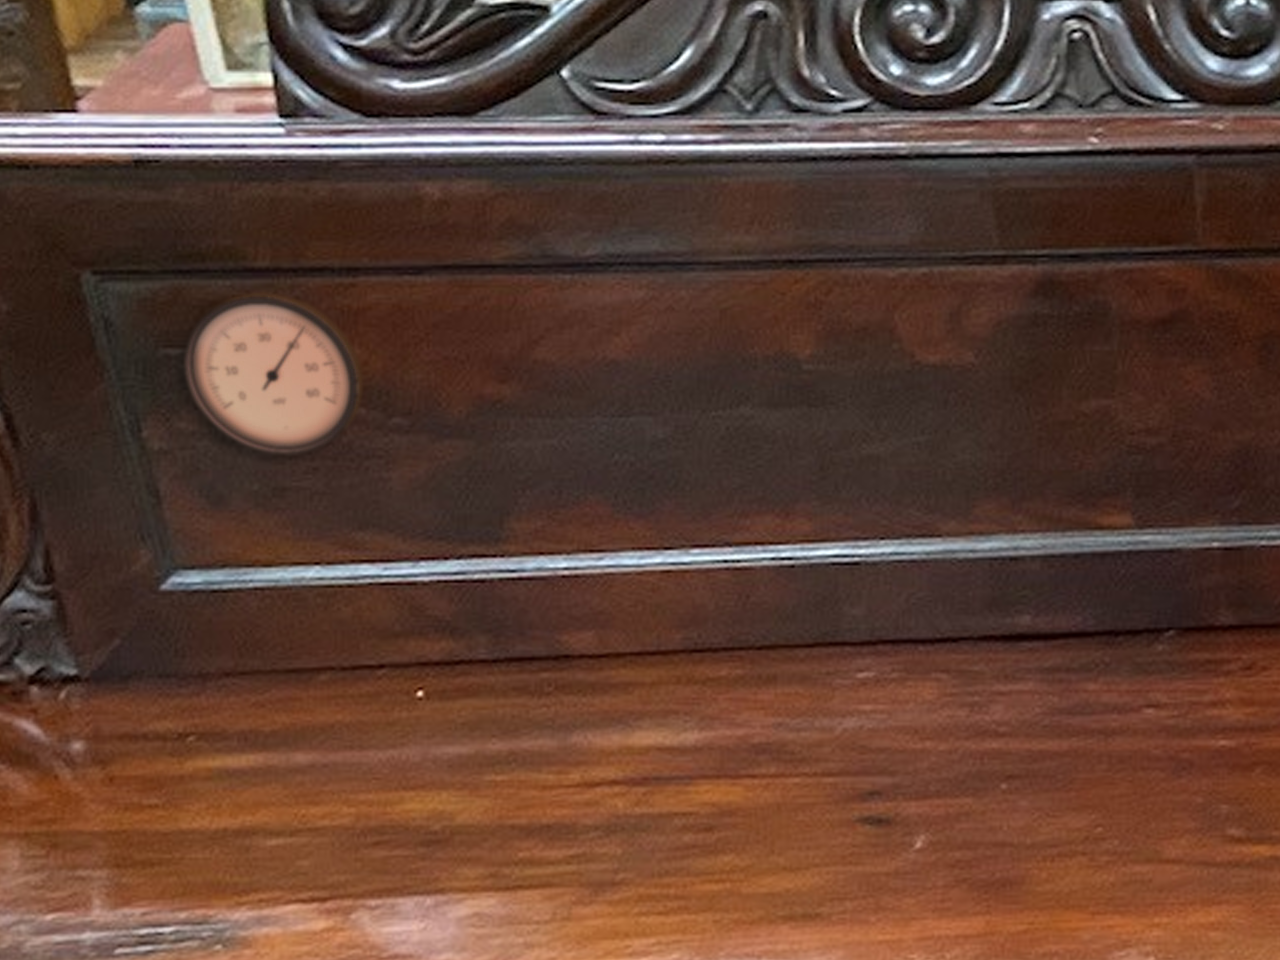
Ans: **40** mV
